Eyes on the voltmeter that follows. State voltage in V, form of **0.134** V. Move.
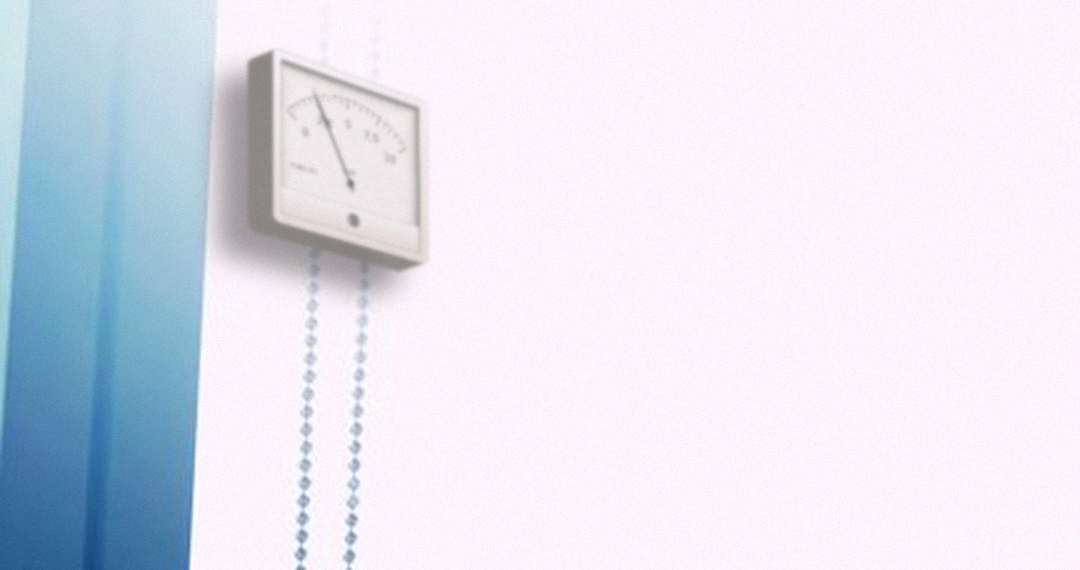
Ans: **2.5** V
